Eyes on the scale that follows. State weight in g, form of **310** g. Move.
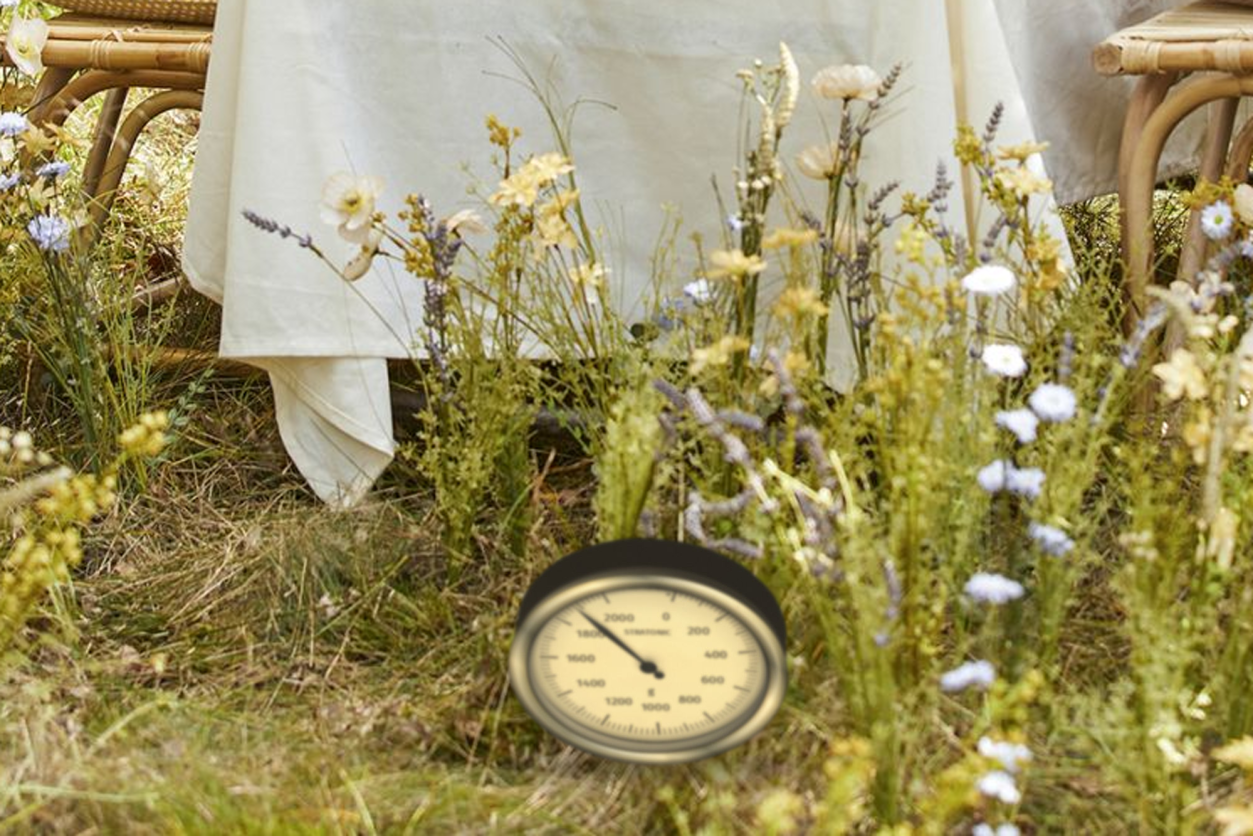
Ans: **1900** g
